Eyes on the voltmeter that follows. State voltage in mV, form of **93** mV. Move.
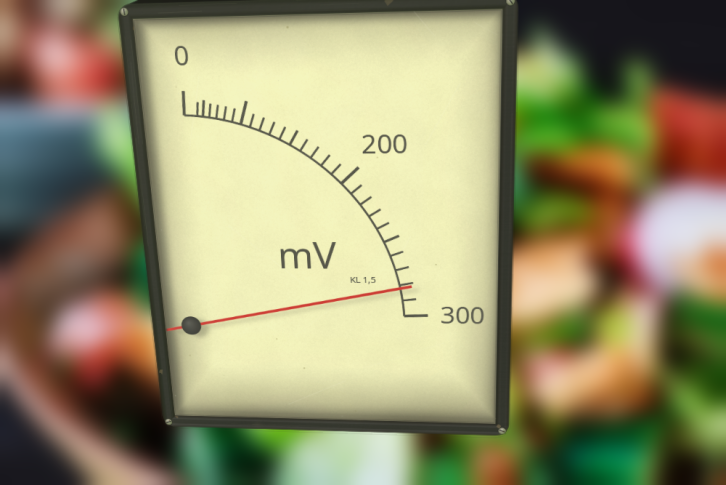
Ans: **280** mV
